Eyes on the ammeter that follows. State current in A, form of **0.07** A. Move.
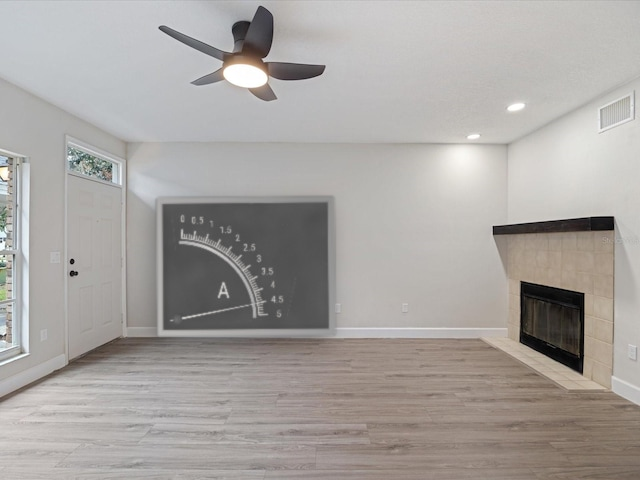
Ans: **4.5** A
